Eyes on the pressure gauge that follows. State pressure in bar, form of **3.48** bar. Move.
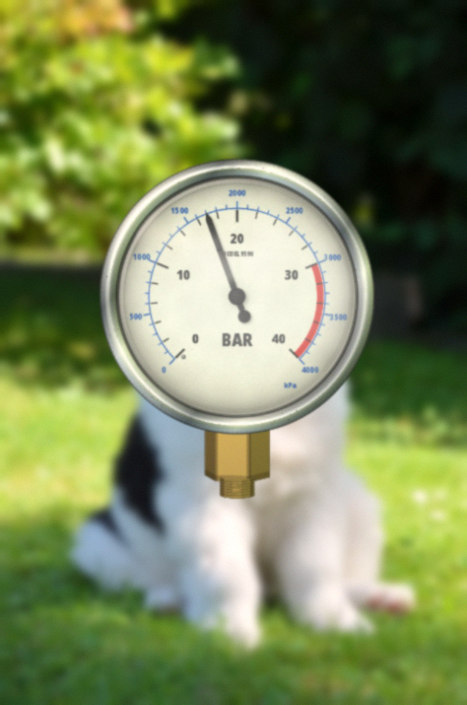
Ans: **17** bar
